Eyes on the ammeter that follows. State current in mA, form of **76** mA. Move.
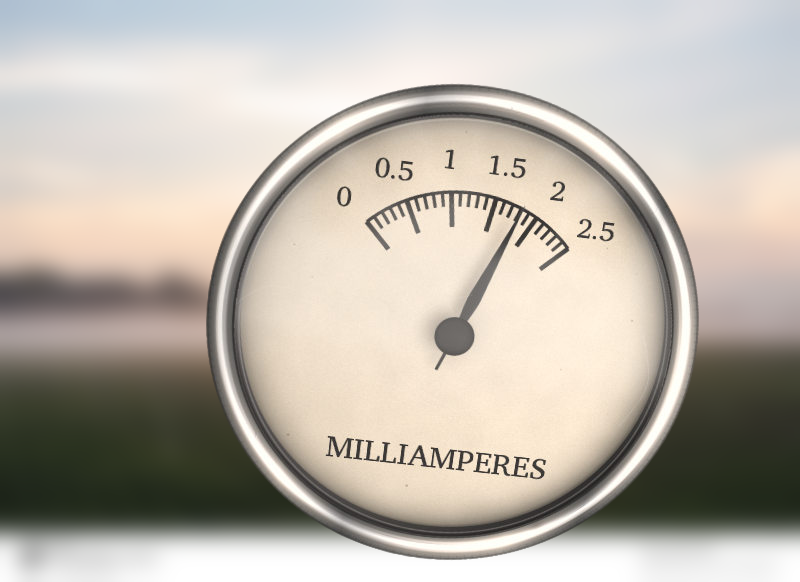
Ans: **1.8** mA
